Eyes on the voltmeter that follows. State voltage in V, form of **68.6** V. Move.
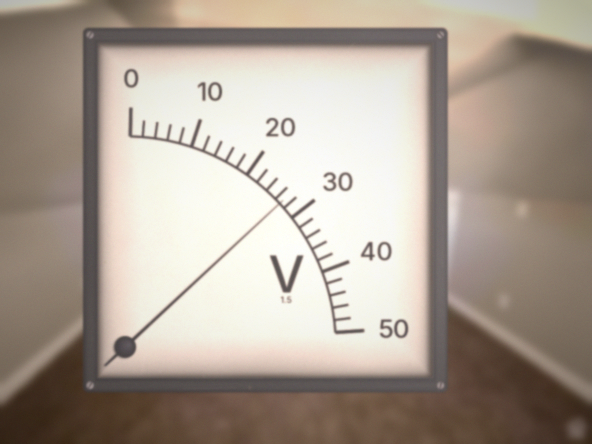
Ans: **27** V
